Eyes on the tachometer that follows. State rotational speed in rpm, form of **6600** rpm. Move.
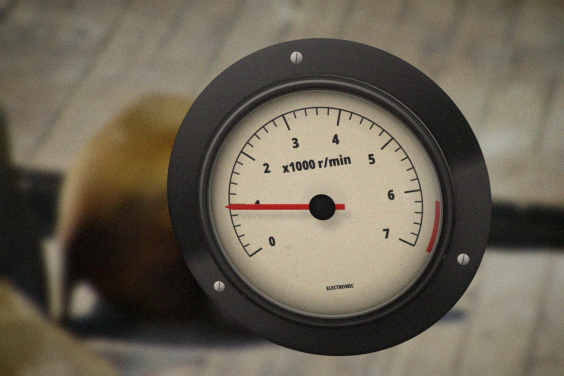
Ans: **1000** rpm
